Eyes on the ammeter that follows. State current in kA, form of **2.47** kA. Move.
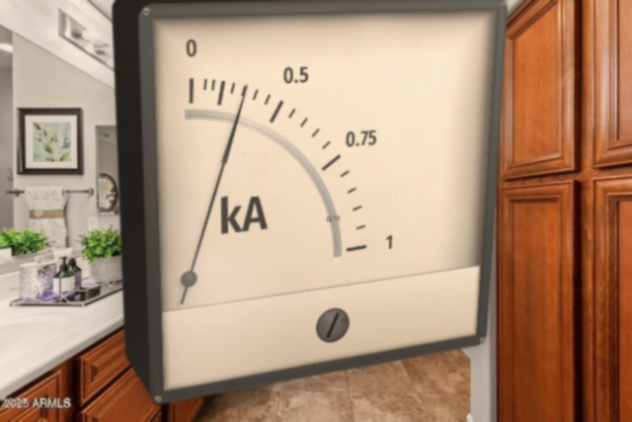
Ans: **0.35** kA
